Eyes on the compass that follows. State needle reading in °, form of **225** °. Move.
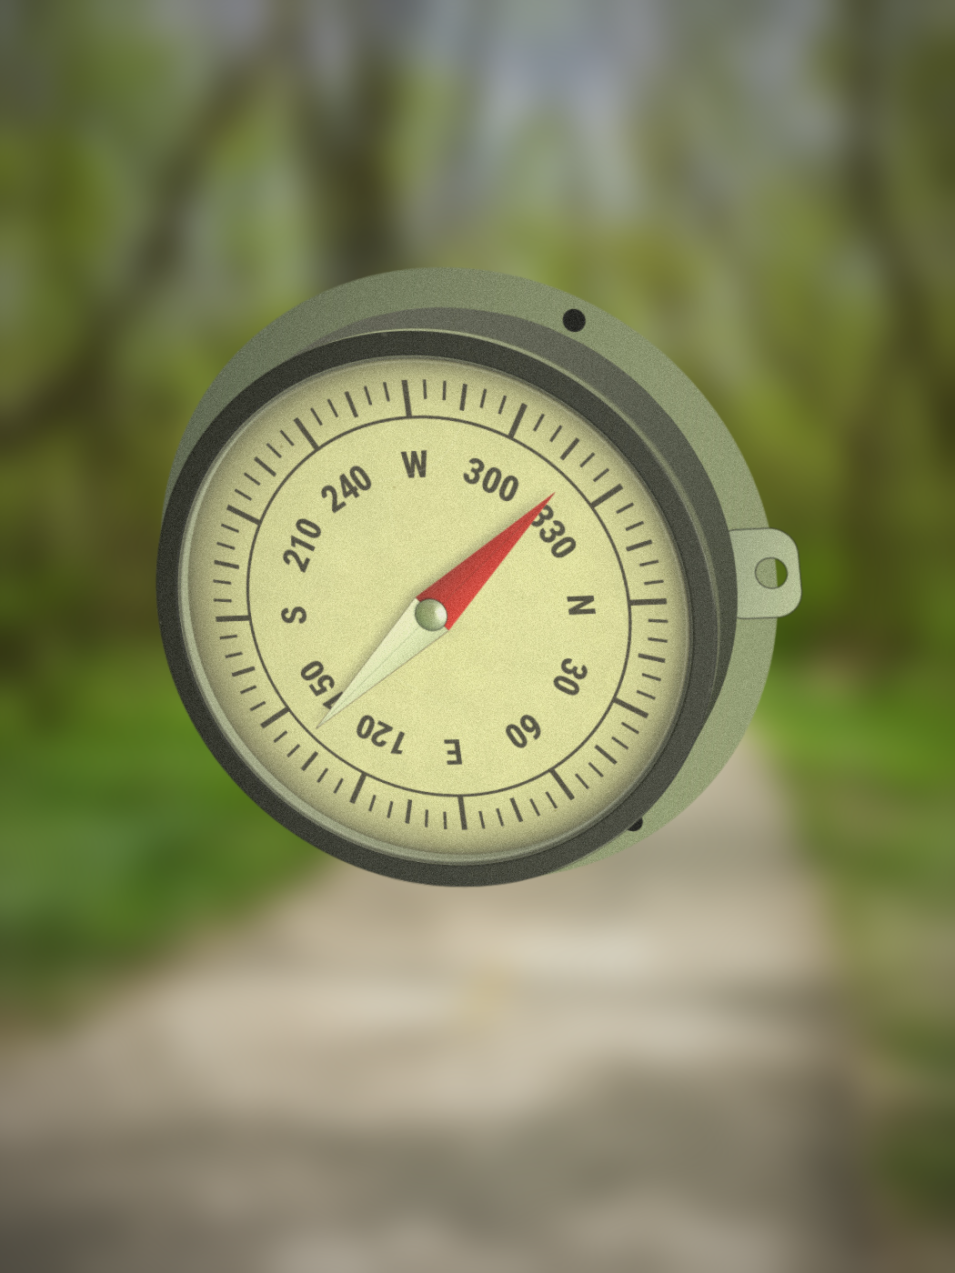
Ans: **320** °
